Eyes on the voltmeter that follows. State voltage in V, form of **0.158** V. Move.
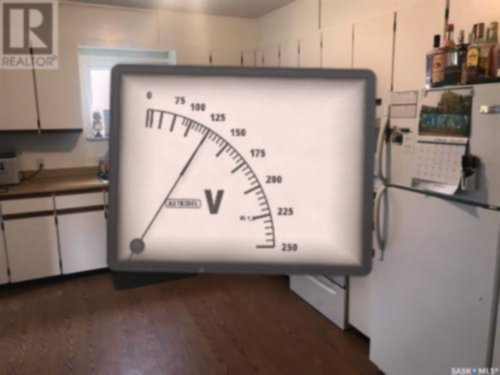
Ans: **125** V
